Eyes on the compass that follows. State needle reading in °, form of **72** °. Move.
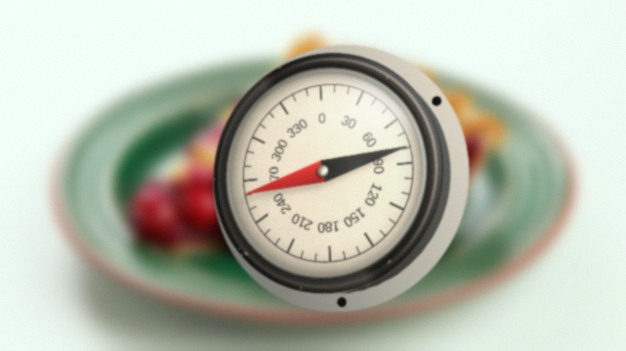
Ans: **260** °
